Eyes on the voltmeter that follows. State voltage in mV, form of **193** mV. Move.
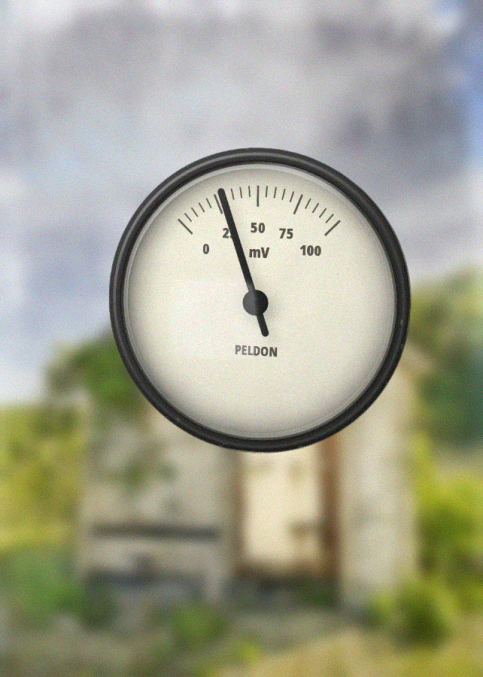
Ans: **30** mV
